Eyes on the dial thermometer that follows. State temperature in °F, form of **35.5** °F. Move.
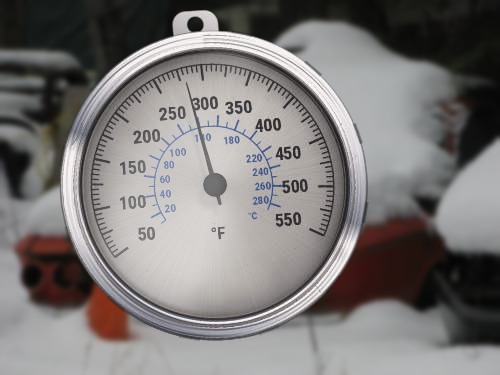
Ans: **280** °F
